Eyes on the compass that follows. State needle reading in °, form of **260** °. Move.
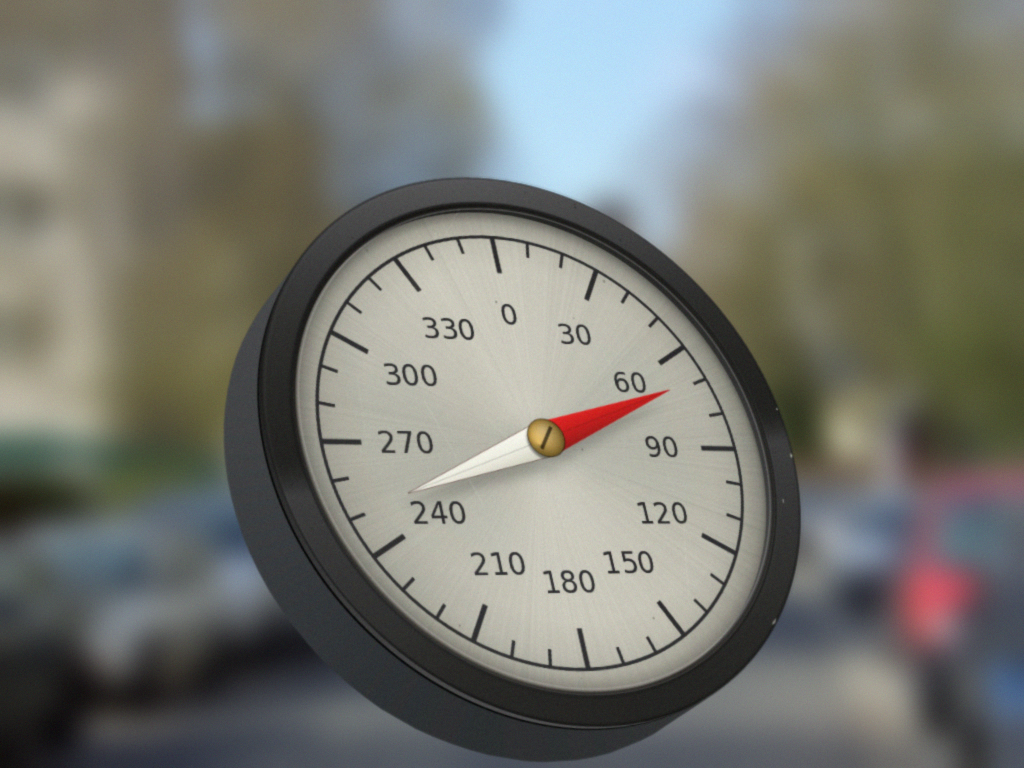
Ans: **70** °
